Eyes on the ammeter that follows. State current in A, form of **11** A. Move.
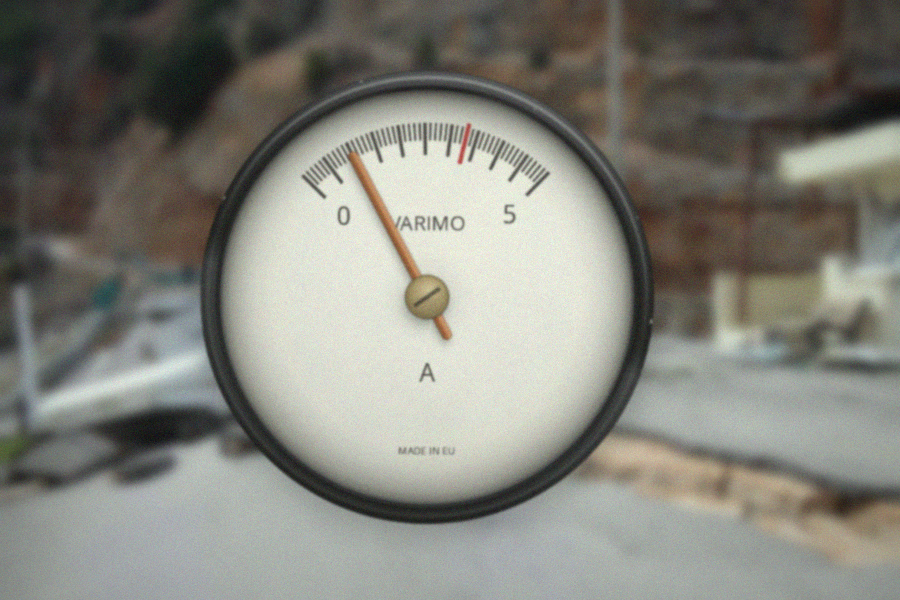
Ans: **1** A
